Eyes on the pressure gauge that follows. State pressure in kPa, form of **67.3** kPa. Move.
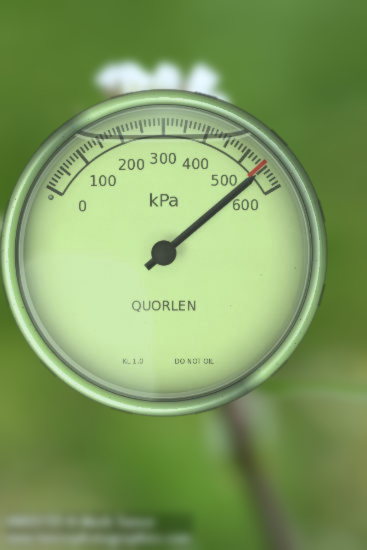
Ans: **550** kPa
